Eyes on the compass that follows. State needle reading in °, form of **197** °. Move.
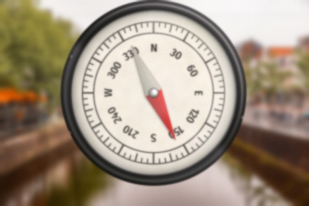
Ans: **155** °
